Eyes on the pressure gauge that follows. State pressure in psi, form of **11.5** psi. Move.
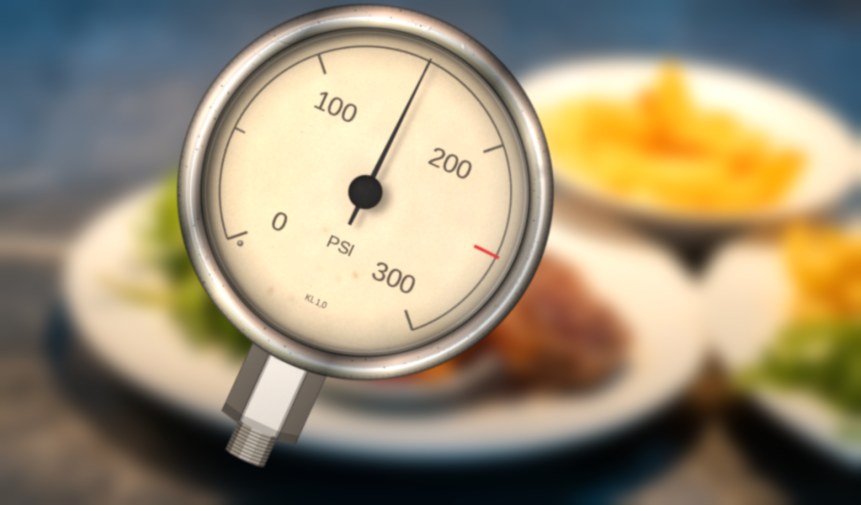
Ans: **150** psi
